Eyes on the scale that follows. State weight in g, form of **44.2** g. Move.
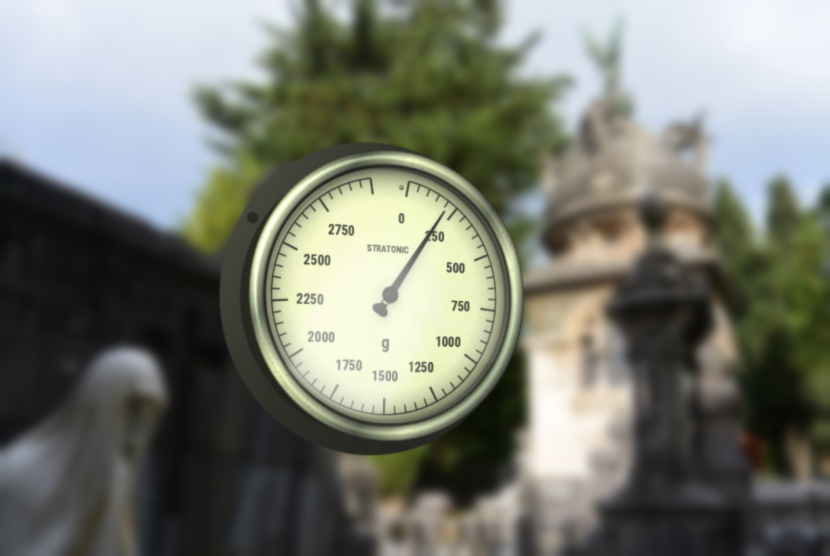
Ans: **200** g
